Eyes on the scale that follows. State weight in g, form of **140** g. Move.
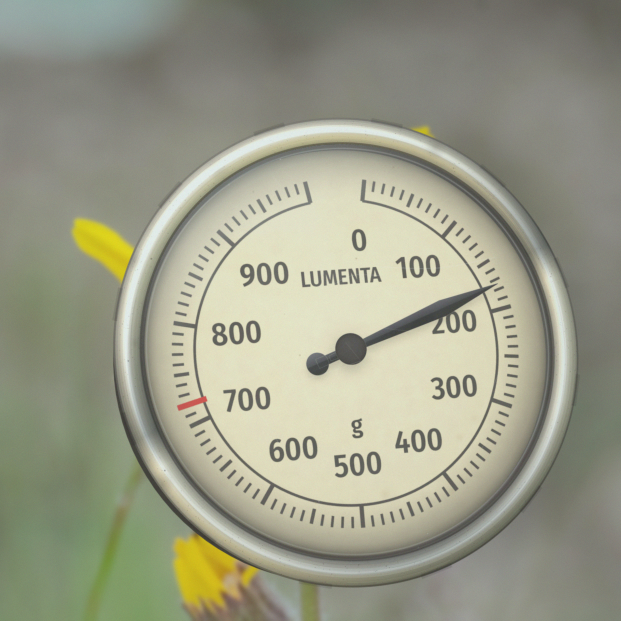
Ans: **175** g
